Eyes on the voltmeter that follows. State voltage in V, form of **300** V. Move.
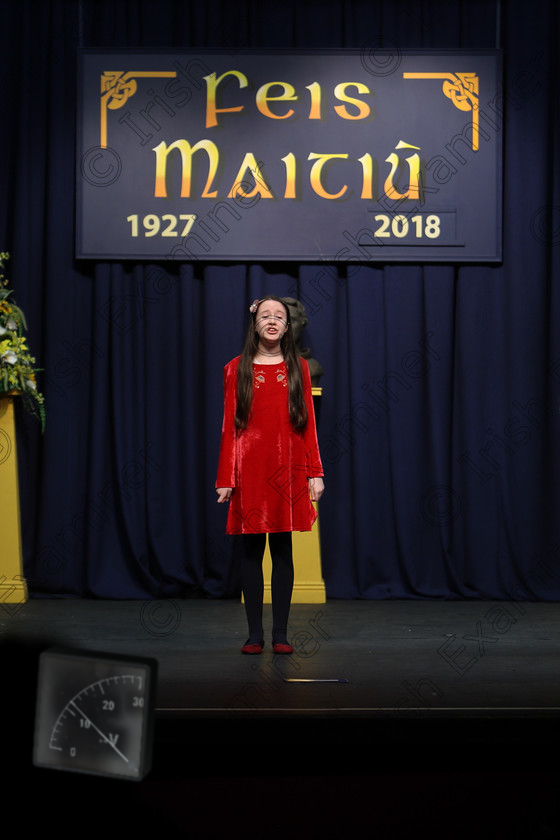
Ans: **12** V
